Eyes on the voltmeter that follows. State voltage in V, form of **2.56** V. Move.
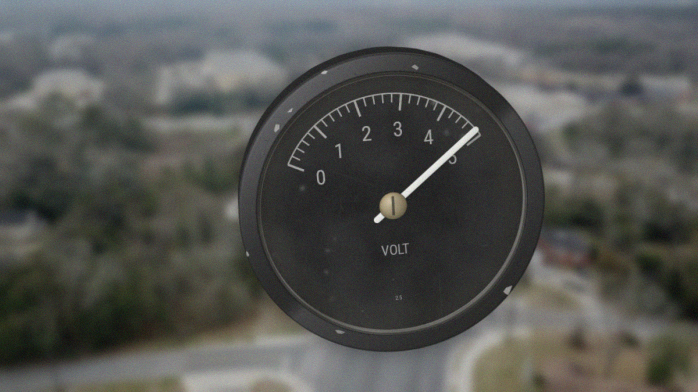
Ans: **4.8** V
